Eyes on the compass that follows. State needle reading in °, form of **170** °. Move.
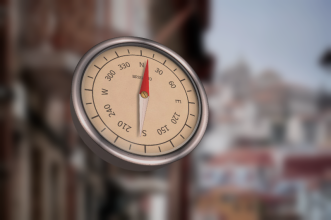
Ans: **7.5** °
